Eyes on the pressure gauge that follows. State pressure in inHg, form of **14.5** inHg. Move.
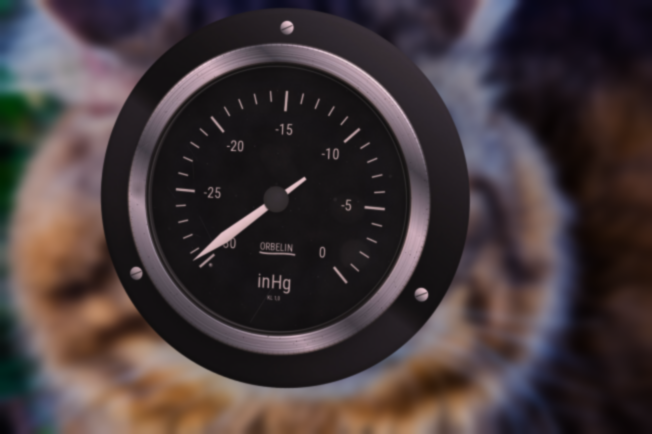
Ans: **-29.5** inHg
